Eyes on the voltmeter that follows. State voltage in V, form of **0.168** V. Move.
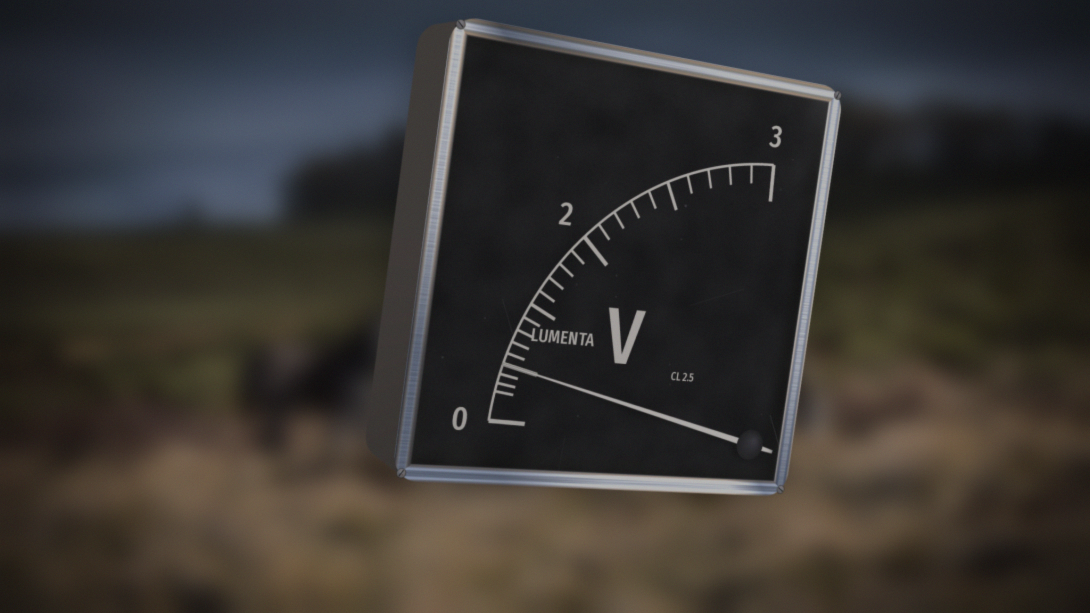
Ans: **1** V
